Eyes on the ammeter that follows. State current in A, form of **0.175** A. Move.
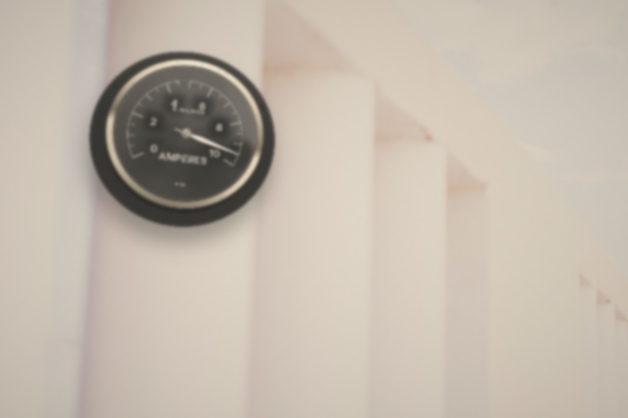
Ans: **9.5** A
